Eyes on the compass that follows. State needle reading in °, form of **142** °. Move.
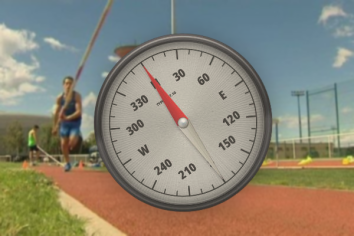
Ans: **0** °
